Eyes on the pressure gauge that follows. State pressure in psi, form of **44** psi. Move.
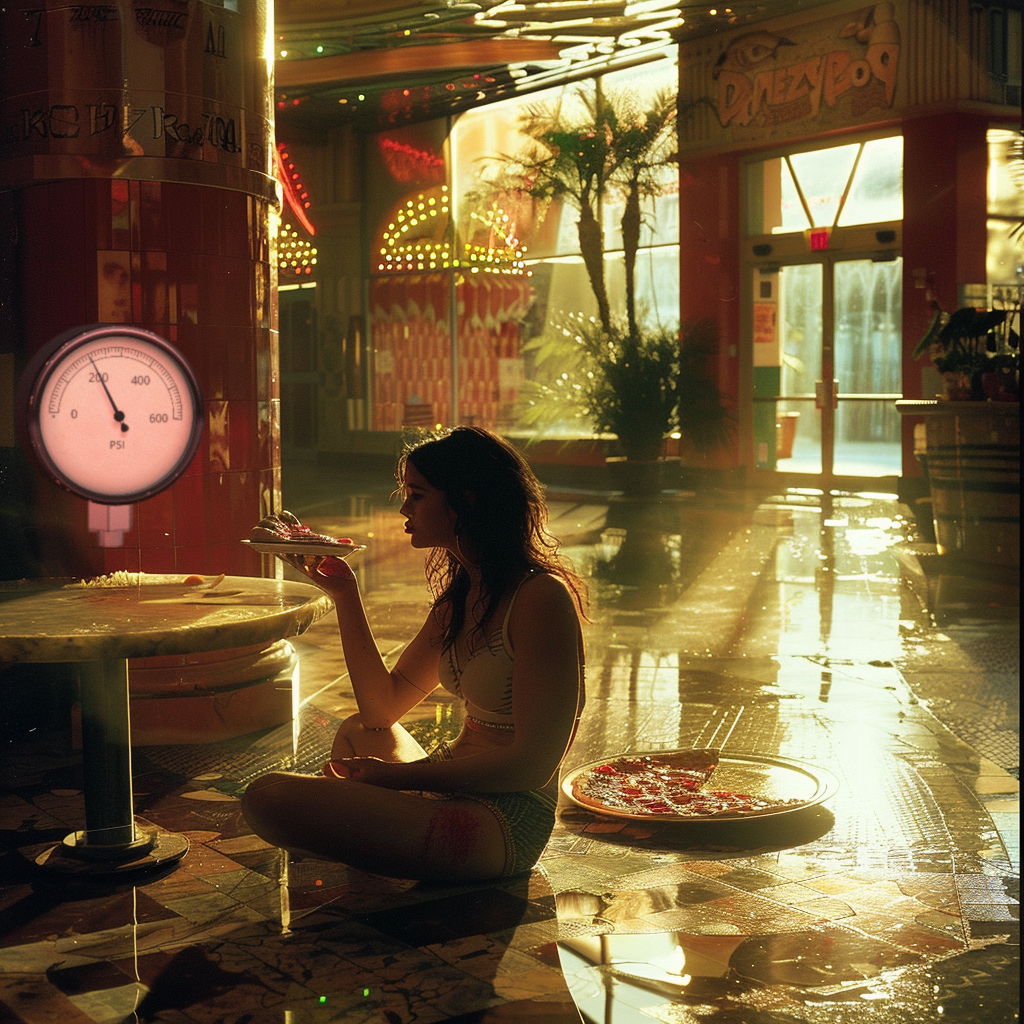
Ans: **200** psi
